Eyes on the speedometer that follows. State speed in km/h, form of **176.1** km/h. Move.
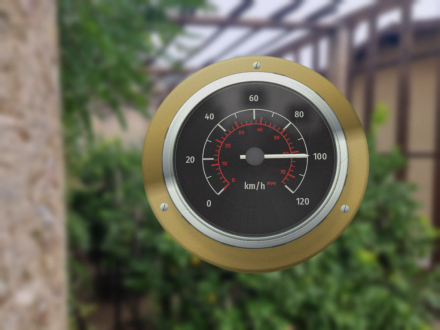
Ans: **100** km/h
